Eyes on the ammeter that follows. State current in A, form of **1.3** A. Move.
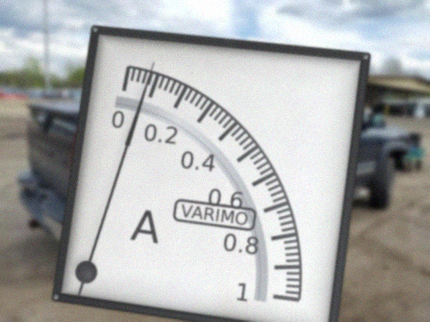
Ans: **0.08** A
